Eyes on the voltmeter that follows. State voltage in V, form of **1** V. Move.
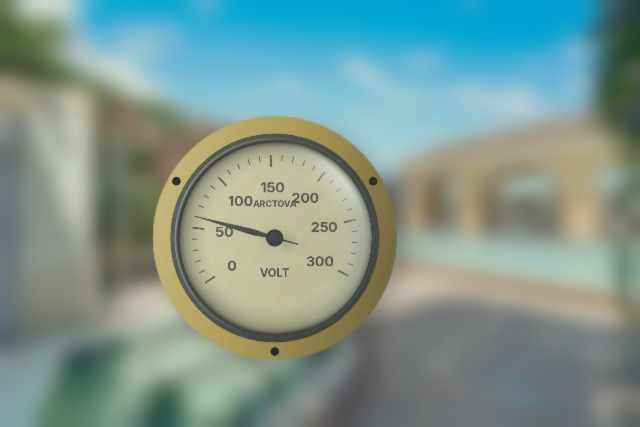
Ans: **60** V
